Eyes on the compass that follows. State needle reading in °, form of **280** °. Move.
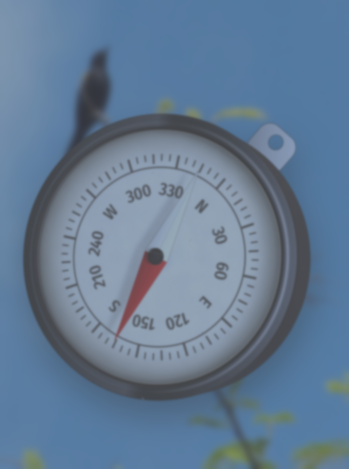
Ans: **165** °
